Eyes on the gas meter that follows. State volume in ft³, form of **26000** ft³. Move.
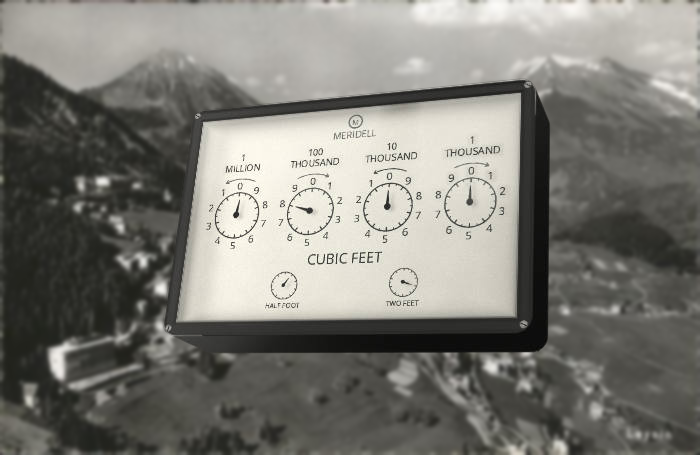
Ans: **980000** ft³
